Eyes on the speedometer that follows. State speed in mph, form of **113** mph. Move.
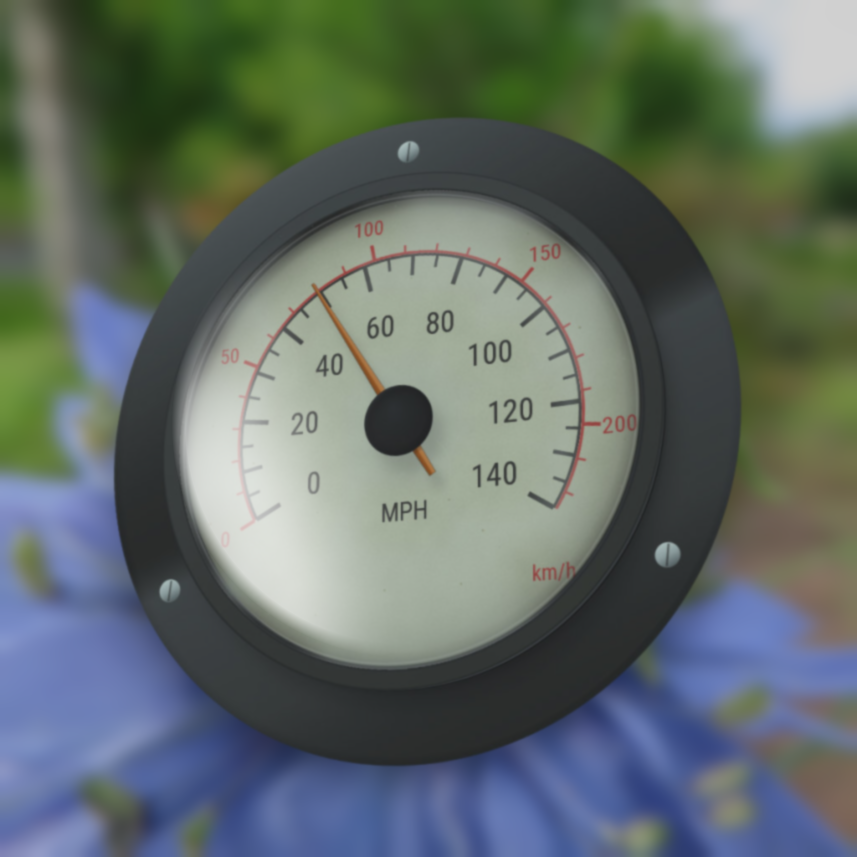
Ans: **50** mph
